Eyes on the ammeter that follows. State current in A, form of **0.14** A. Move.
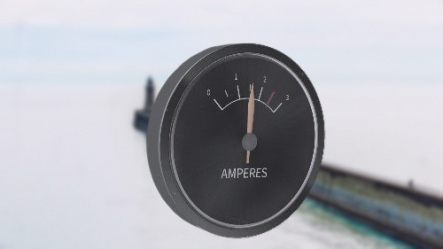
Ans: **1.5** A
